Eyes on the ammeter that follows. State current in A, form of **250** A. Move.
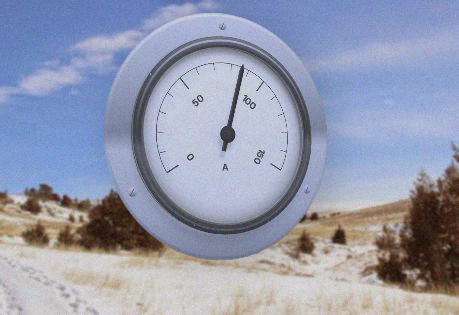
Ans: **85** A
